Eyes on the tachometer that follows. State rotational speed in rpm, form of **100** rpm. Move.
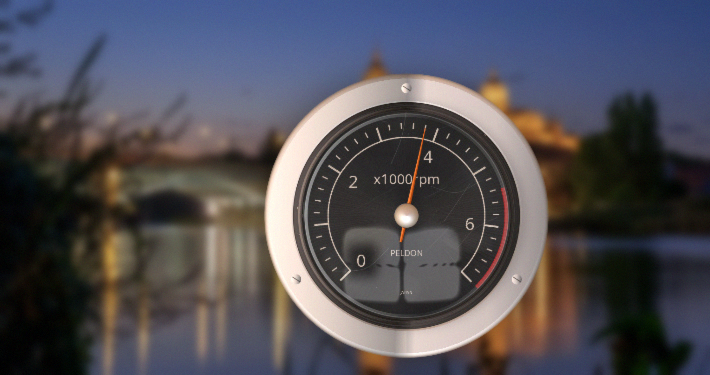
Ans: **3800** rpm
